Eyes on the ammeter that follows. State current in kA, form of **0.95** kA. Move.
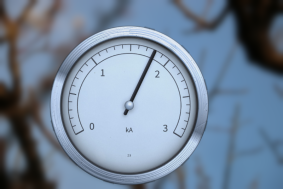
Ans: **1.8** kA
